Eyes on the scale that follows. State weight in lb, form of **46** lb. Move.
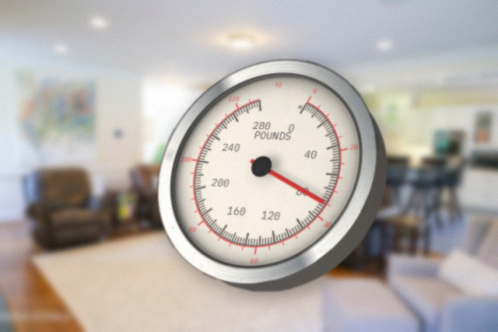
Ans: **80** lb
